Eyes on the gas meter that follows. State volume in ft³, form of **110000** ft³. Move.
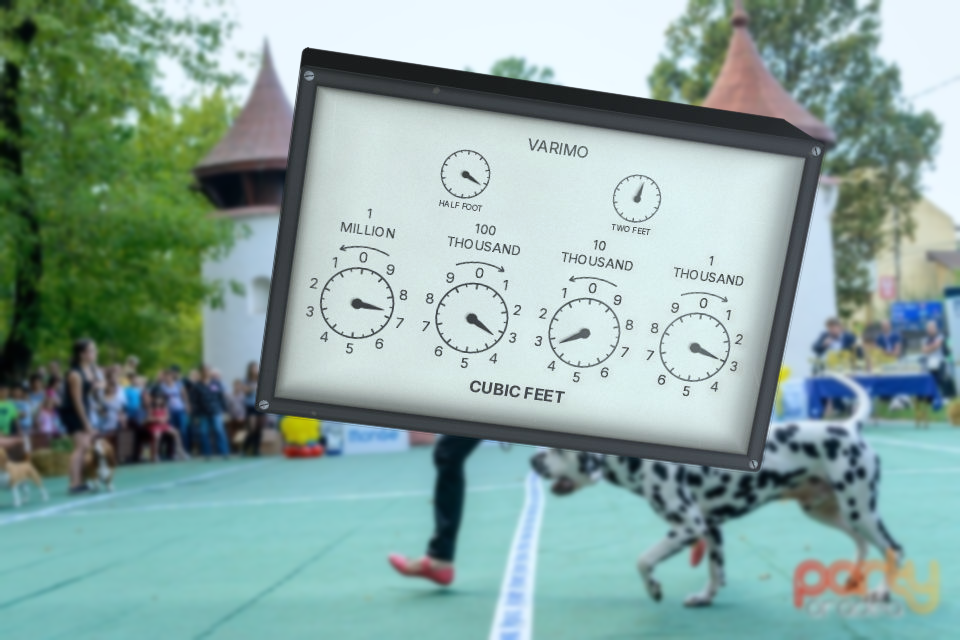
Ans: **733300** ft³
